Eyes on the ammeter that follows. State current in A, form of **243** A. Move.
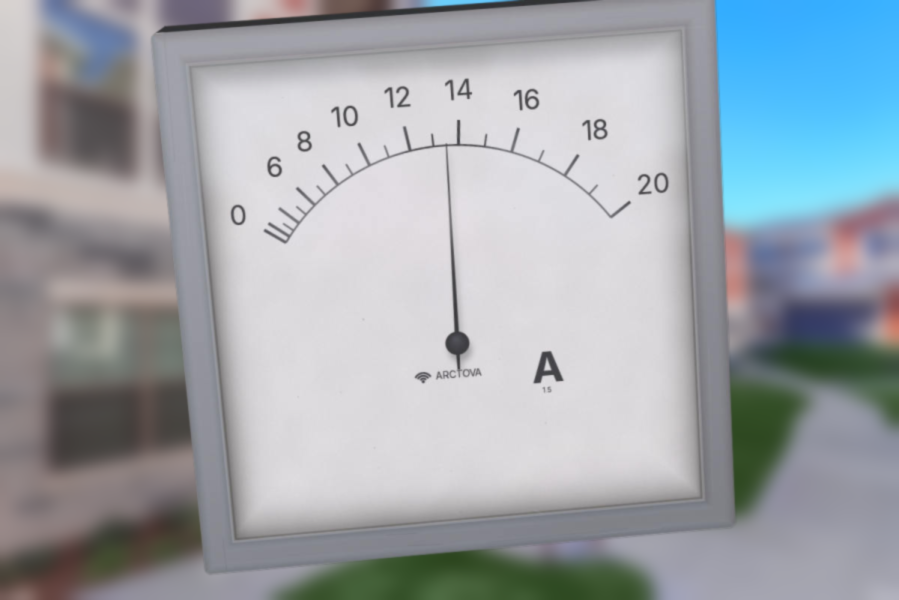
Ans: **13.5** A
